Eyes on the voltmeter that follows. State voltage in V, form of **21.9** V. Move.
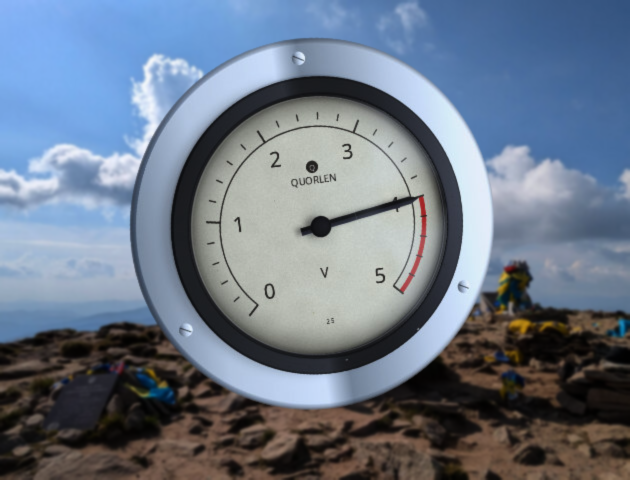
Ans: **4** V
